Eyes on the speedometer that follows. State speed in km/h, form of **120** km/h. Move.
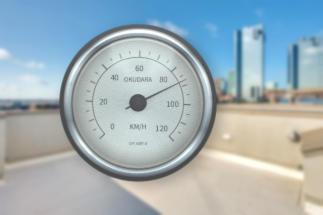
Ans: **87.5** km/h
